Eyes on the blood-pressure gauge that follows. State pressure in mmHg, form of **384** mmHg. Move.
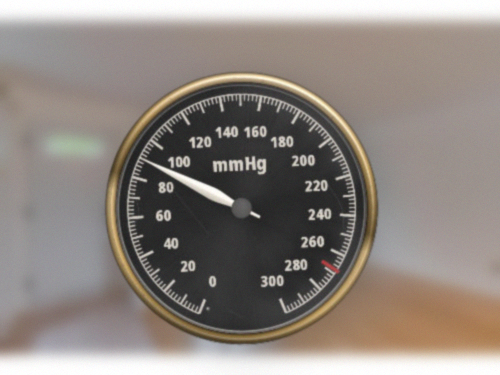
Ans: **90** mmHg
